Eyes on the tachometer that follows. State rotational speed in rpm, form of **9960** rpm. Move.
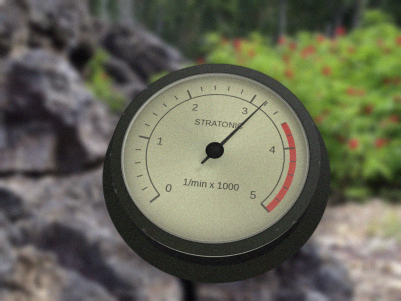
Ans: **3200** rpm
